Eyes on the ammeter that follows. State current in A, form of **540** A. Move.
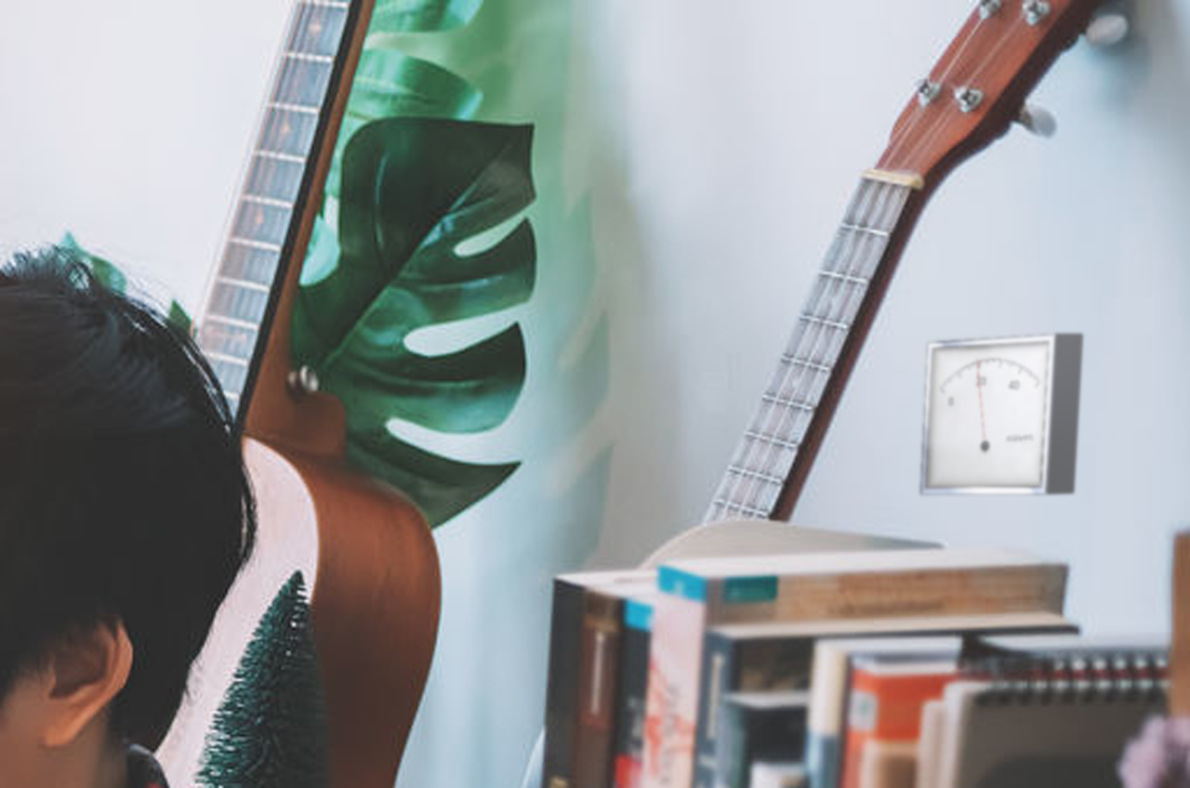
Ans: **20** A
